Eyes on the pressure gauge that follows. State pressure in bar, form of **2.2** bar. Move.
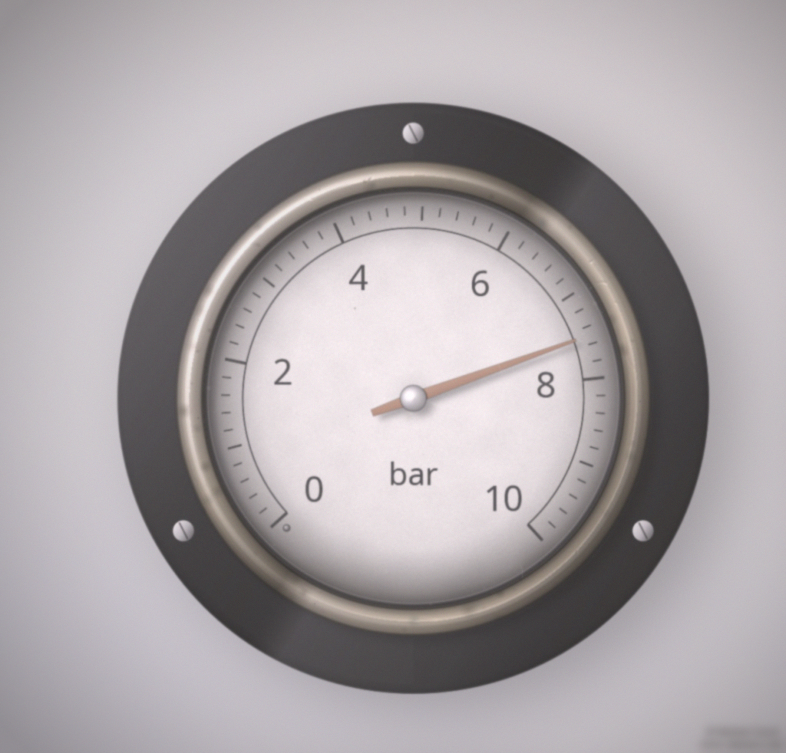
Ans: **7.5** bar
